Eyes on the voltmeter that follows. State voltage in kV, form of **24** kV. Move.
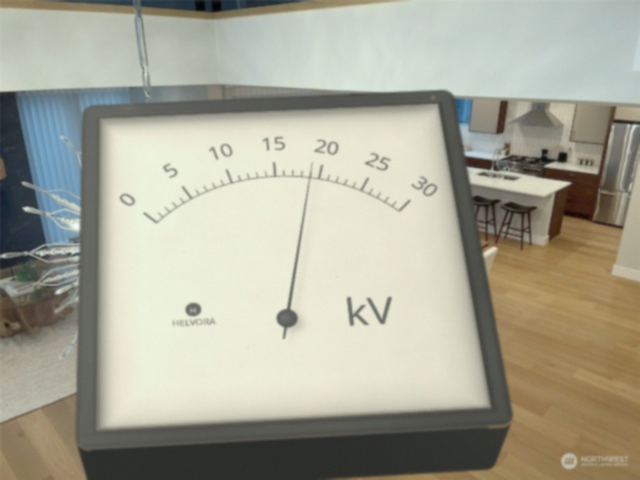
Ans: **19** kV
